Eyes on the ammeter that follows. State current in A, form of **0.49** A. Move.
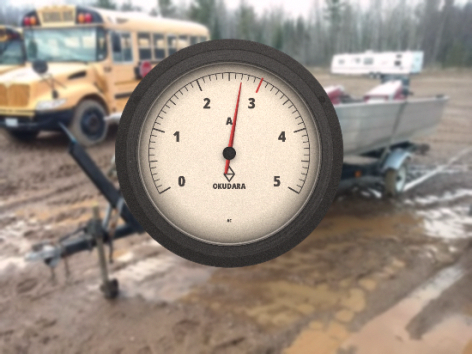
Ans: **2.7** A
